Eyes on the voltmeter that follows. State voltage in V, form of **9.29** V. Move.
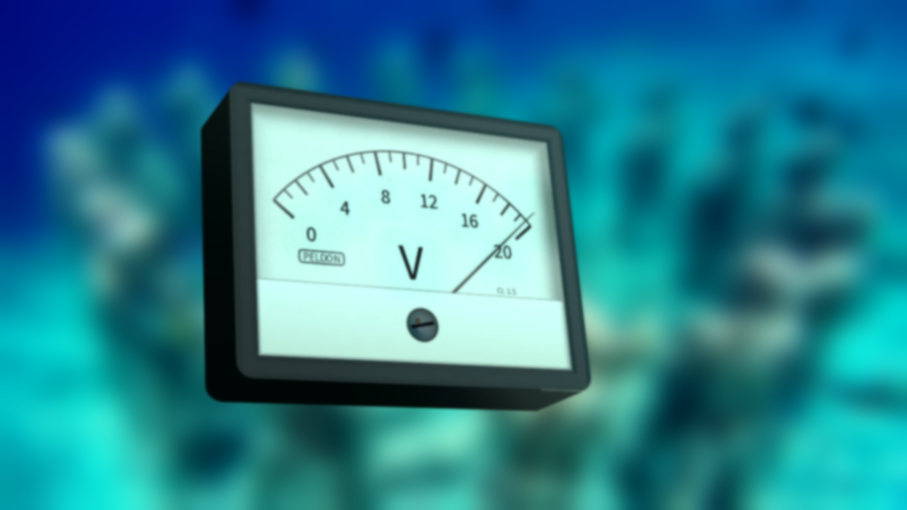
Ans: **19.5** V
